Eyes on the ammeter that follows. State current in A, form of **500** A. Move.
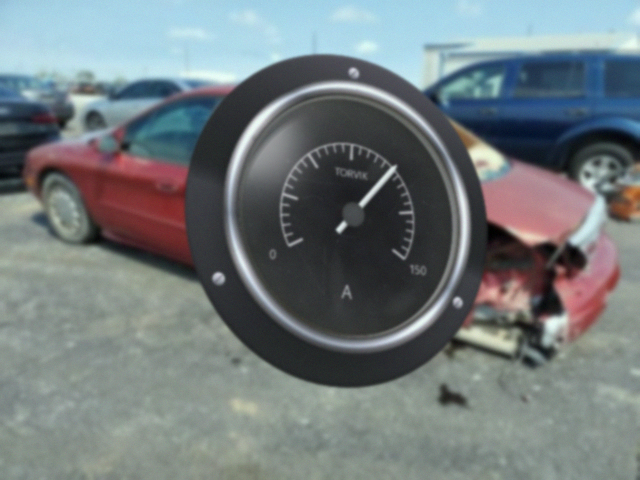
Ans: **100** A
